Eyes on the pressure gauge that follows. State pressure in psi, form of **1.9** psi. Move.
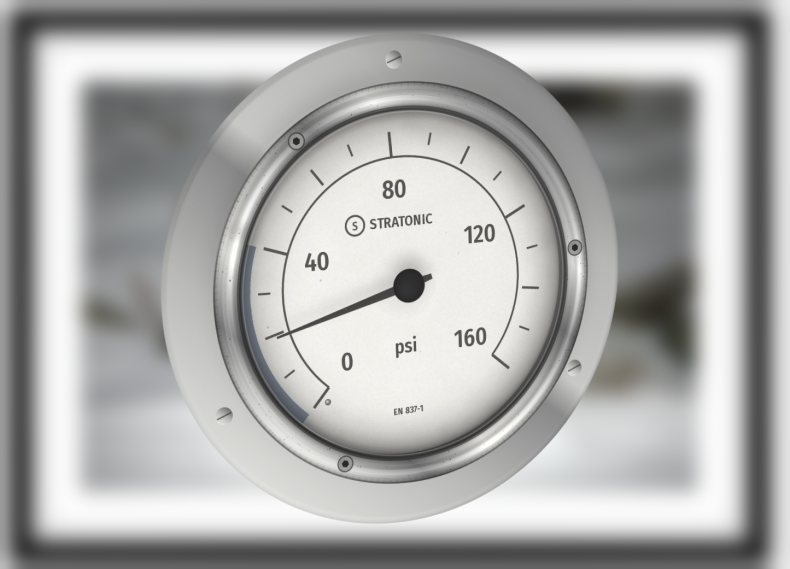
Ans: **20** psi
